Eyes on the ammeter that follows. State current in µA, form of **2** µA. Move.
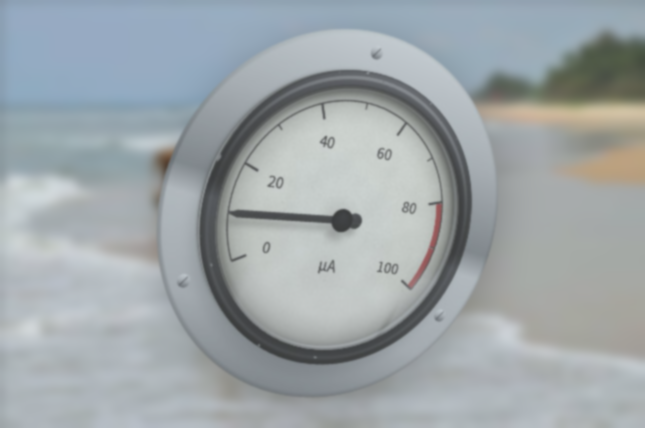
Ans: **10** µA
